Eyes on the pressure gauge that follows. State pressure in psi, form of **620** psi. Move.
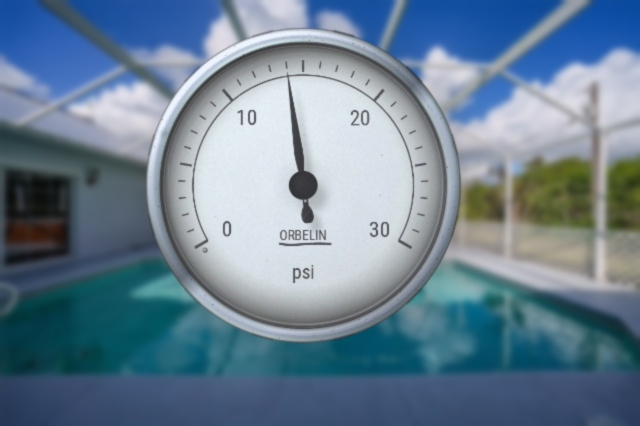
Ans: **14** psi
